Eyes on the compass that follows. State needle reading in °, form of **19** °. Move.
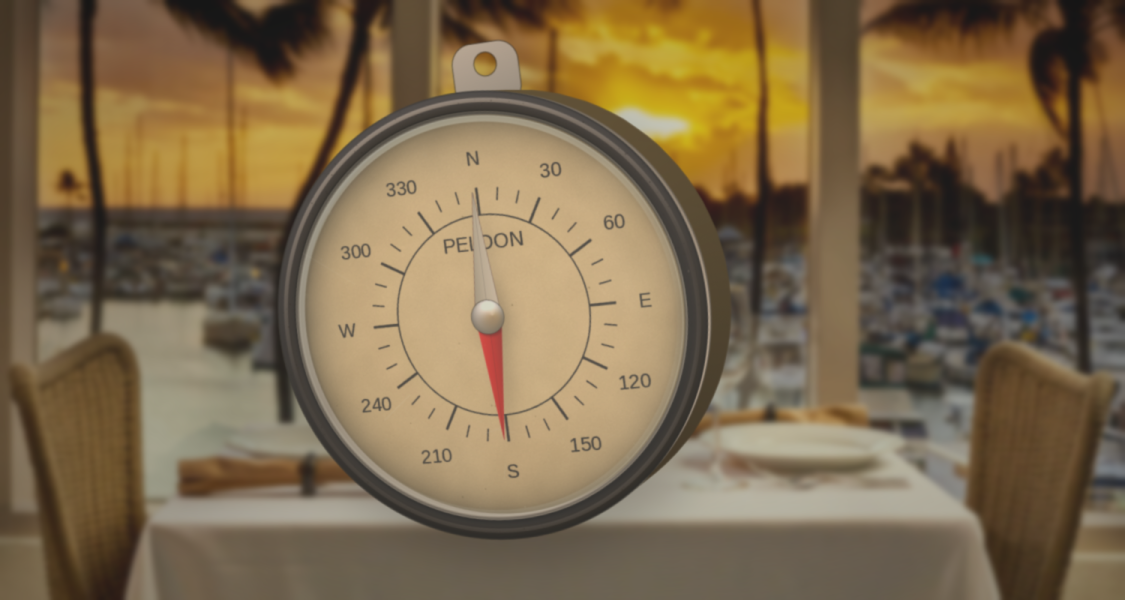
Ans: **180** °
